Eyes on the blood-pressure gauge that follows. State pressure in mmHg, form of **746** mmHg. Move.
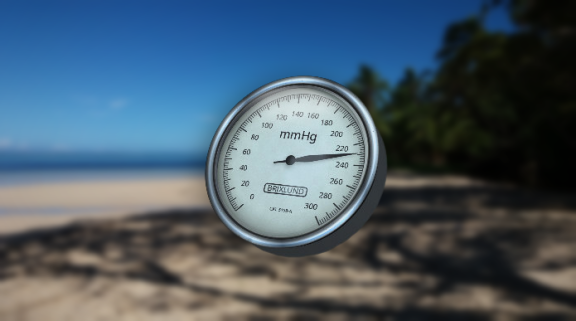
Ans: **230** mmHg
